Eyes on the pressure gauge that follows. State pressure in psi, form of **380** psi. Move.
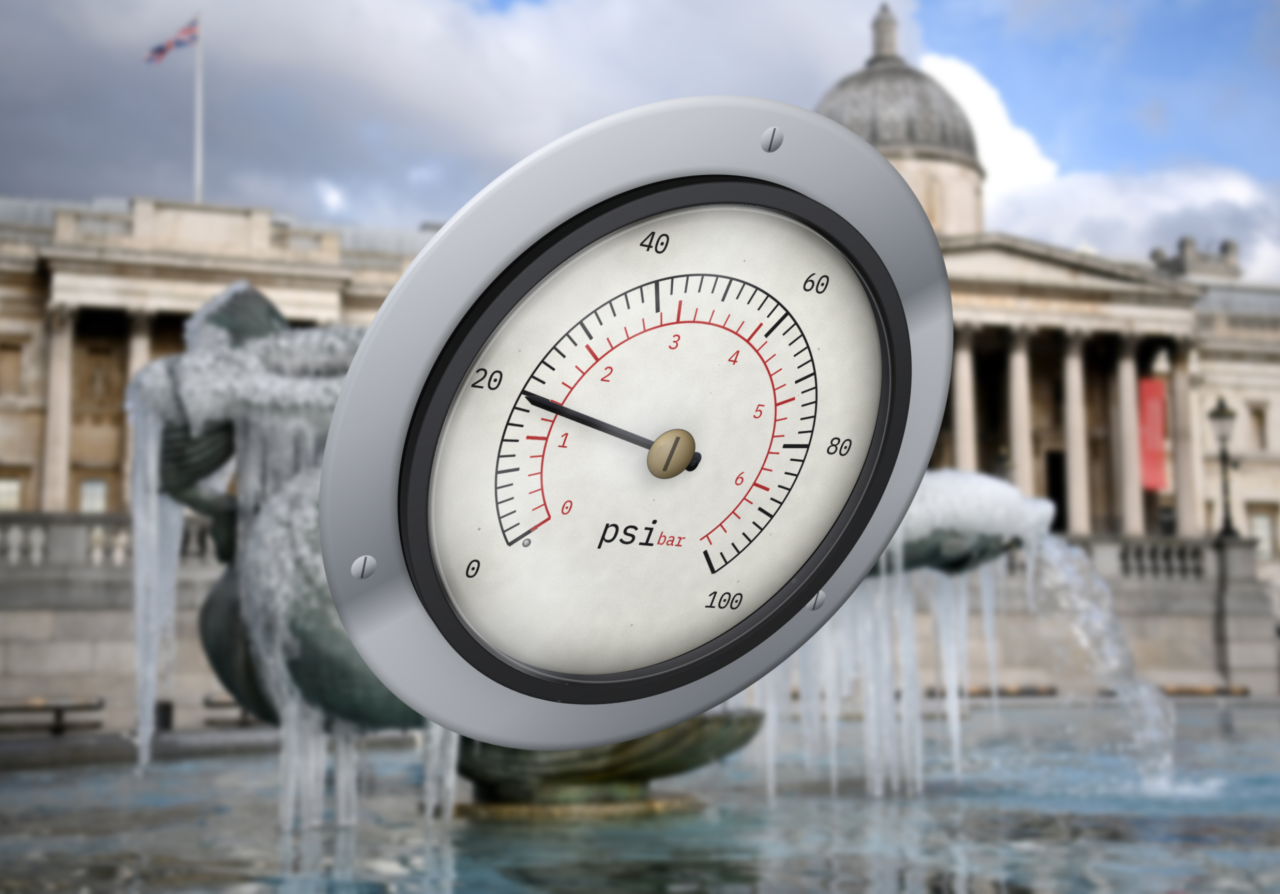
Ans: **20** psi
